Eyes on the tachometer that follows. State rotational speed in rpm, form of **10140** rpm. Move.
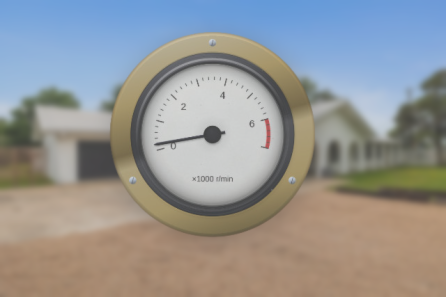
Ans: **200** rpm
